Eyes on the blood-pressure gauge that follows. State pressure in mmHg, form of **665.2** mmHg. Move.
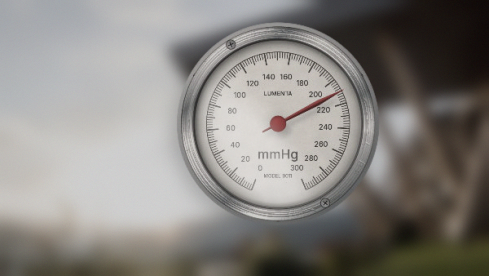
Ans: **210** mmHg
